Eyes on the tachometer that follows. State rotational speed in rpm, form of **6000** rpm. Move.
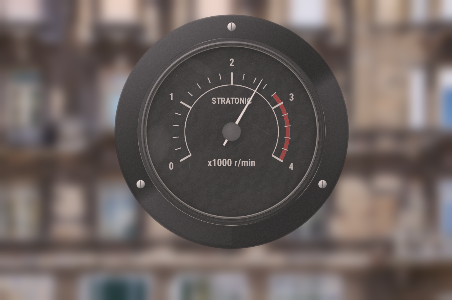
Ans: **2500** rpm
